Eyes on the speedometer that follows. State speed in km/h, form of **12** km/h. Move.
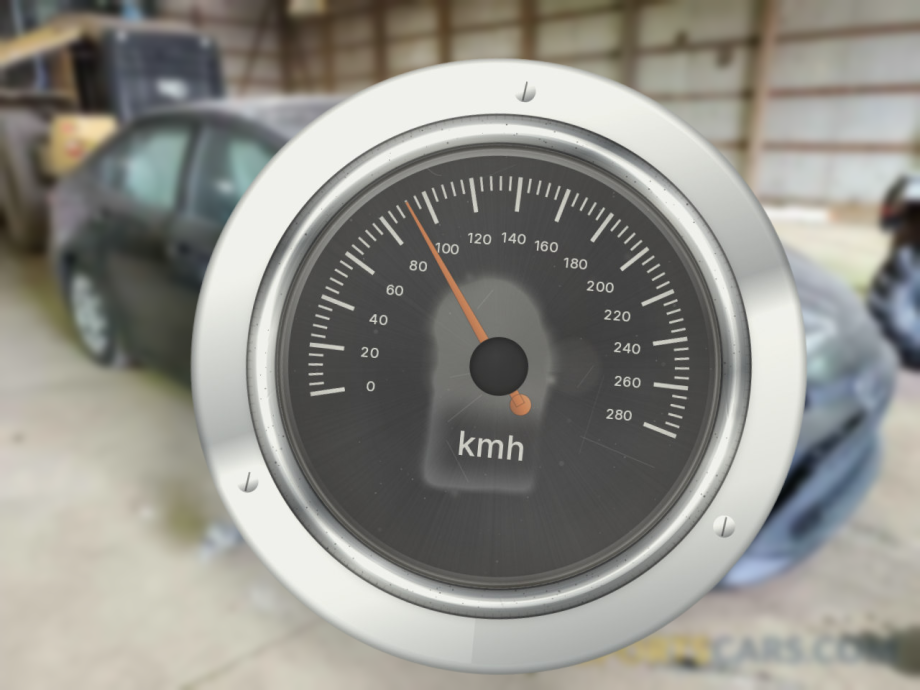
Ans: **92** km/h
